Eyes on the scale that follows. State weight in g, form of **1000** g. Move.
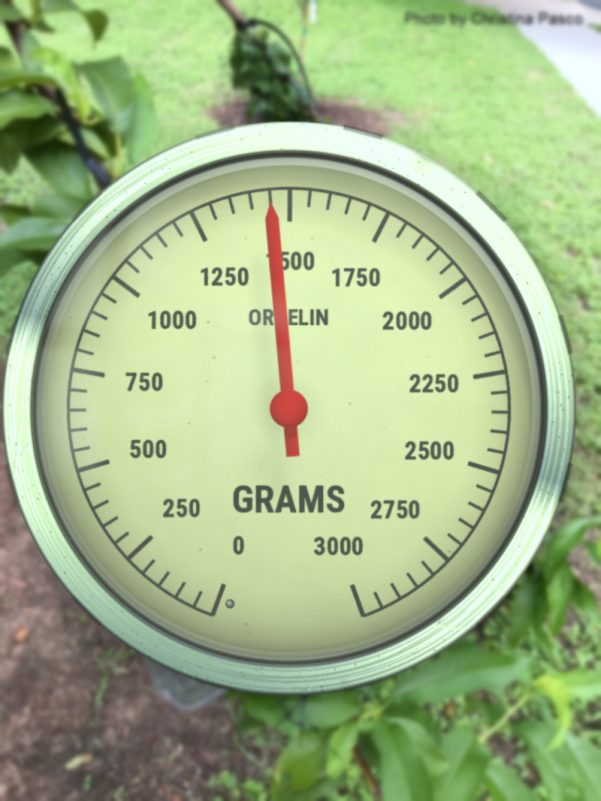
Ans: **1450** g
